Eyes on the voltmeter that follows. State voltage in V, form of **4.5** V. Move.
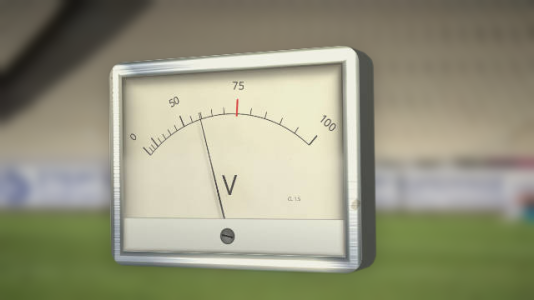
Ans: **60** V
